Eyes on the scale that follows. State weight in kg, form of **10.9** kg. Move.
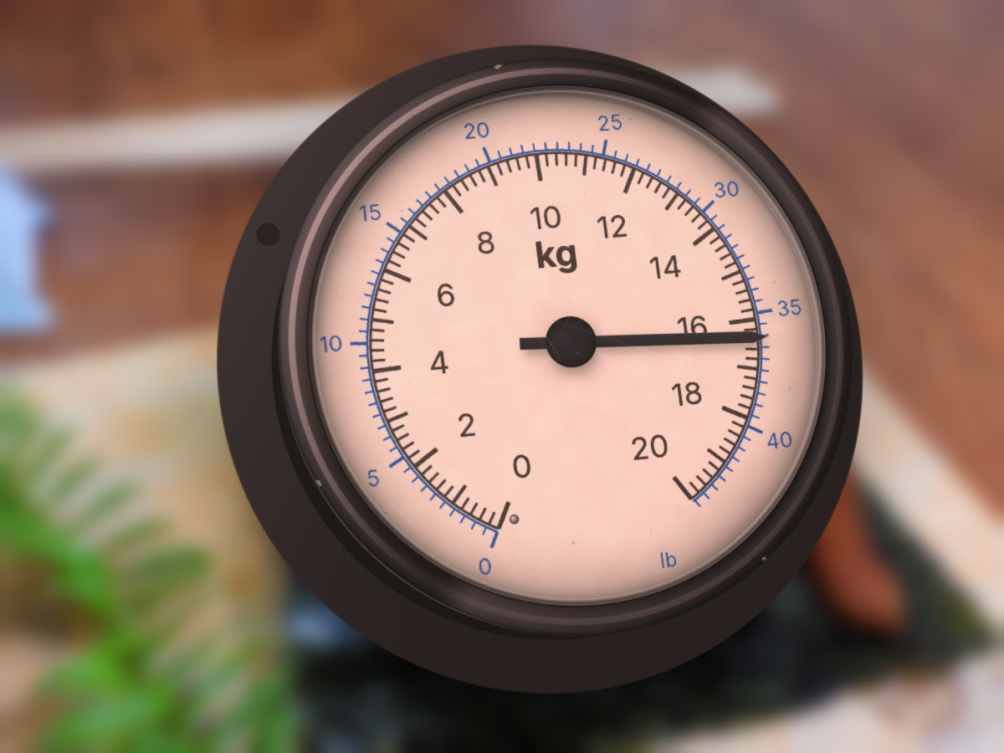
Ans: **16.4** kg
